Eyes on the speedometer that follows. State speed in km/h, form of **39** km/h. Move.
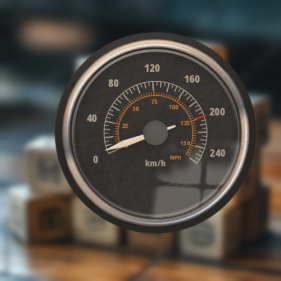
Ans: **5** km/h
